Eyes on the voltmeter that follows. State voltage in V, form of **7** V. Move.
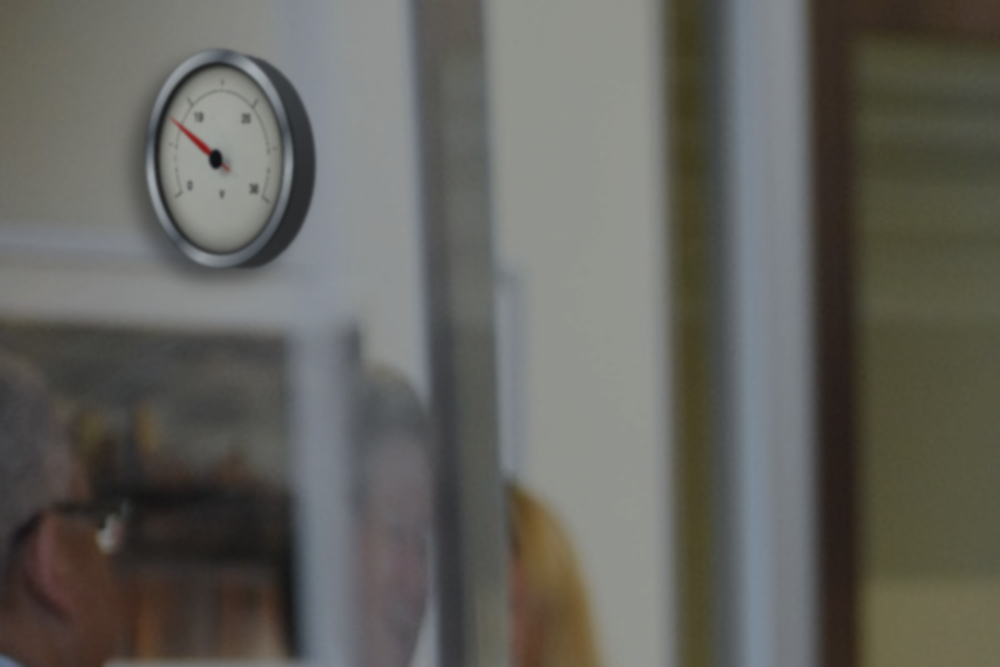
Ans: **7.5** V
